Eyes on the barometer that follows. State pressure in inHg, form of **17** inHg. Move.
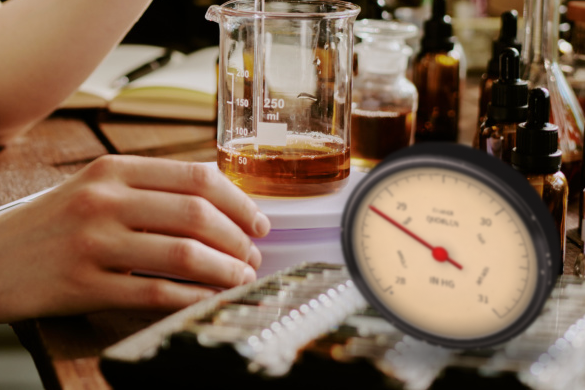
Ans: **28.8** inHg
